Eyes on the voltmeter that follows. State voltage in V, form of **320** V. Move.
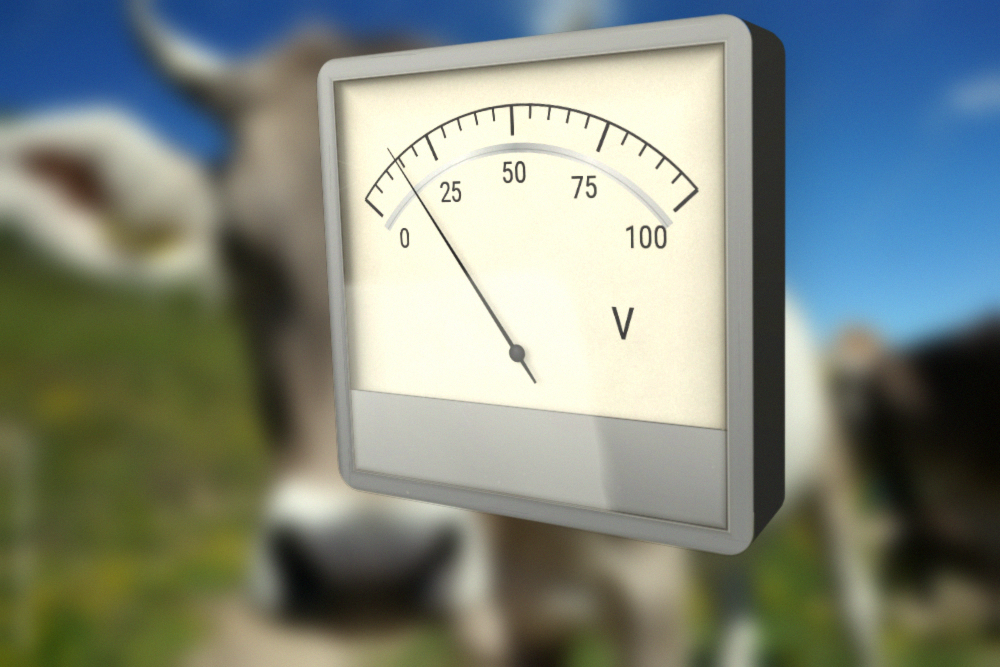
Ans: **15** V
